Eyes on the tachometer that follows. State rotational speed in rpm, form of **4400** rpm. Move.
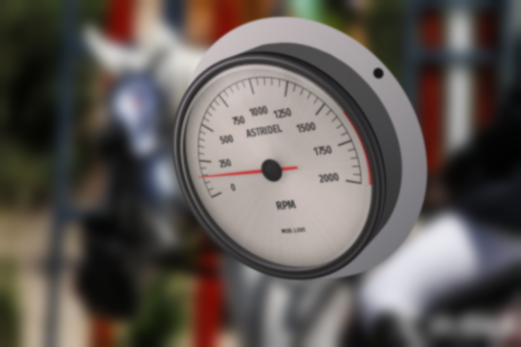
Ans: **150** rpm
